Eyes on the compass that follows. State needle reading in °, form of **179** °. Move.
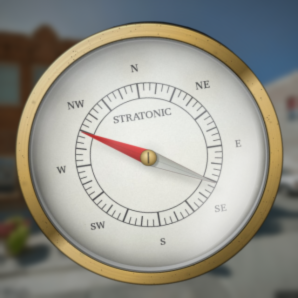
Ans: **300** °
